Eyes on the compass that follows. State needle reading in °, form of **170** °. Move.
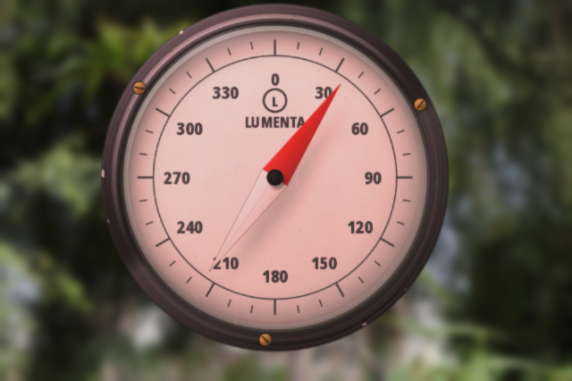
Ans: **35** °
